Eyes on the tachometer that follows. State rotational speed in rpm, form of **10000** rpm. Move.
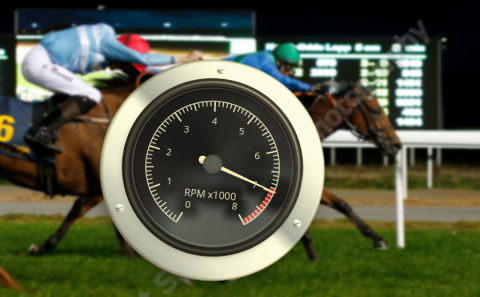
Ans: **7000** rpm
